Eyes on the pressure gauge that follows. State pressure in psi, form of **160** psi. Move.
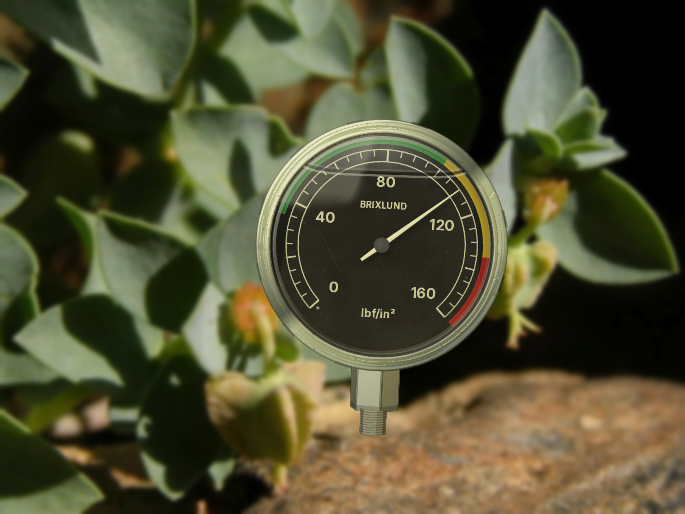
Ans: **110** psi
